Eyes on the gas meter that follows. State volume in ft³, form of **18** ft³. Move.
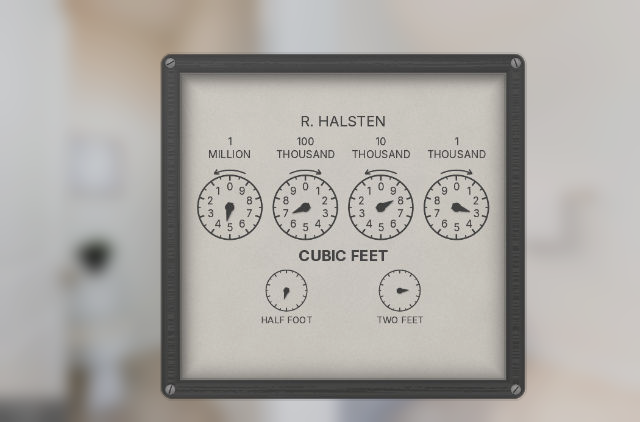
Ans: **468300** ft³
